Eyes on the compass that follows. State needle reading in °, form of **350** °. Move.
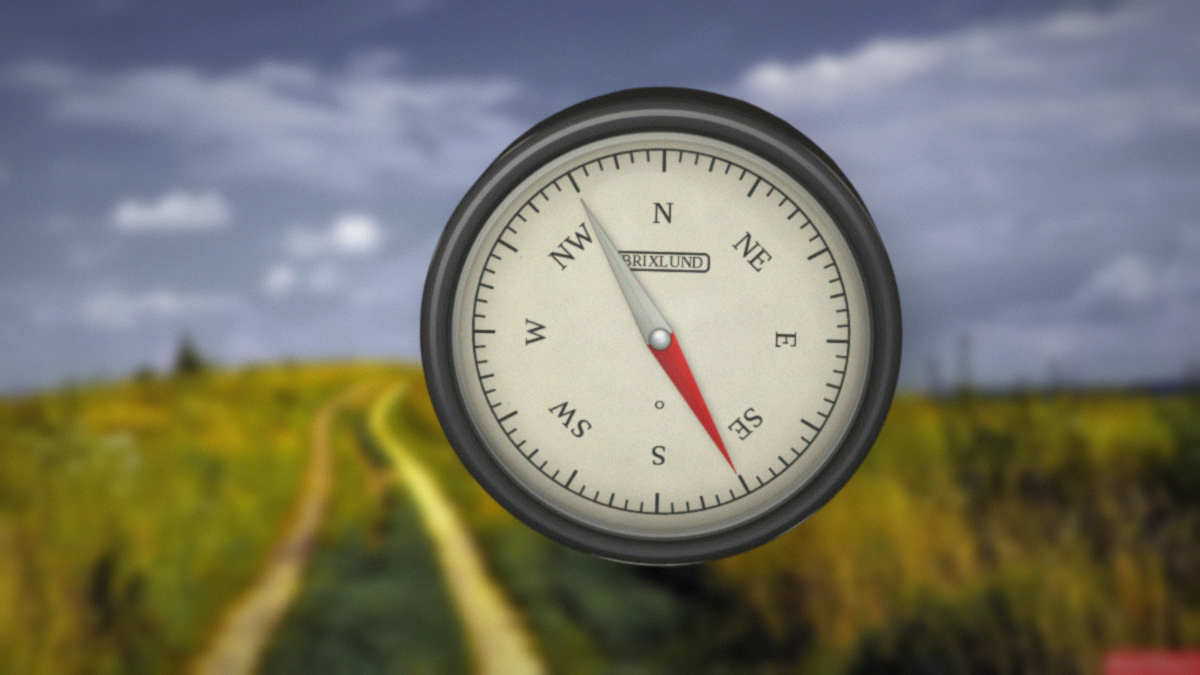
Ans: **150** °
